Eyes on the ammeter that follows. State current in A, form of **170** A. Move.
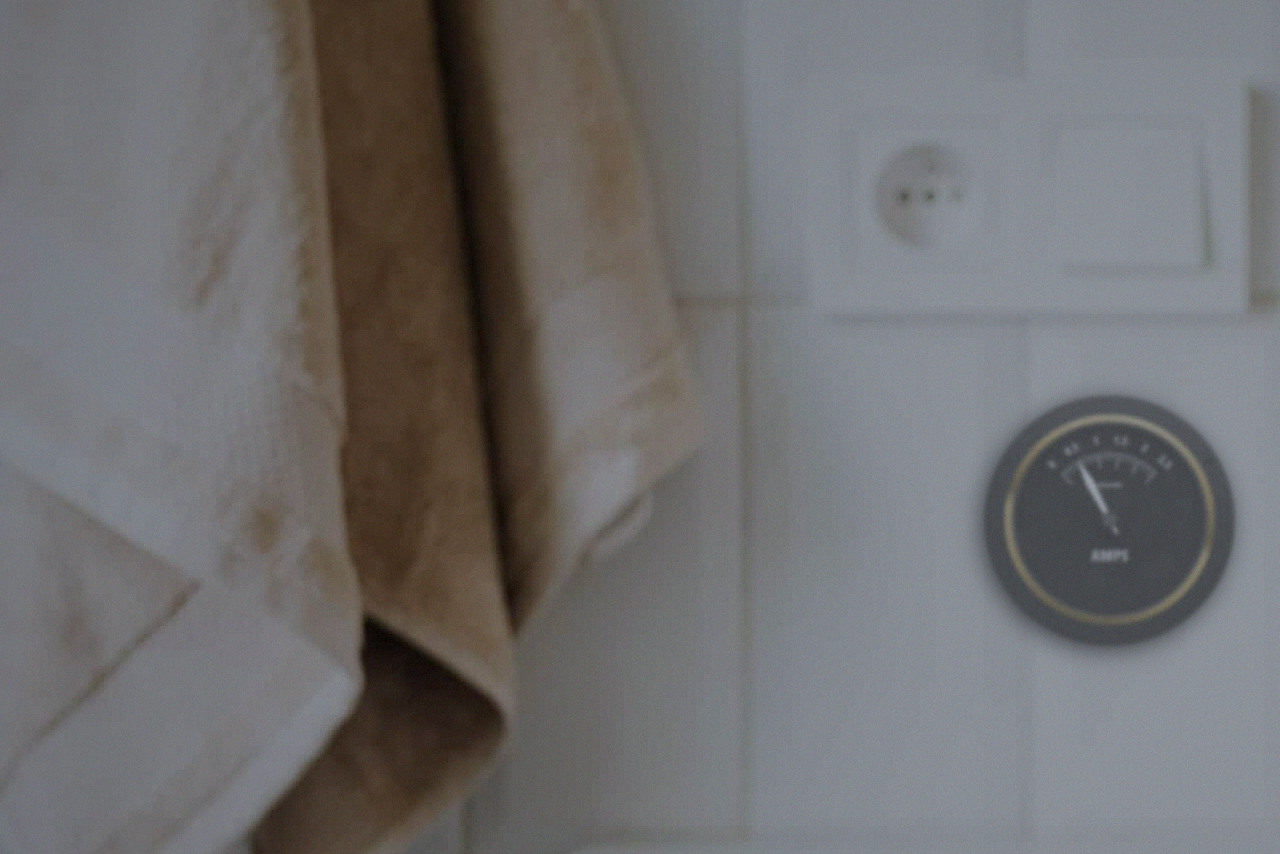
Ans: **0.5** A
